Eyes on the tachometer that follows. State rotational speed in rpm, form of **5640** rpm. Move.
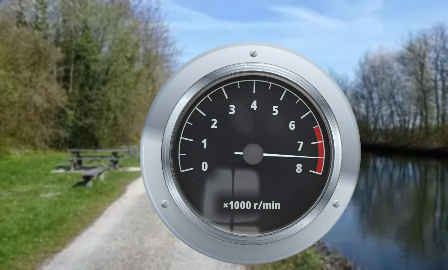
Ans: **7500** rpm
